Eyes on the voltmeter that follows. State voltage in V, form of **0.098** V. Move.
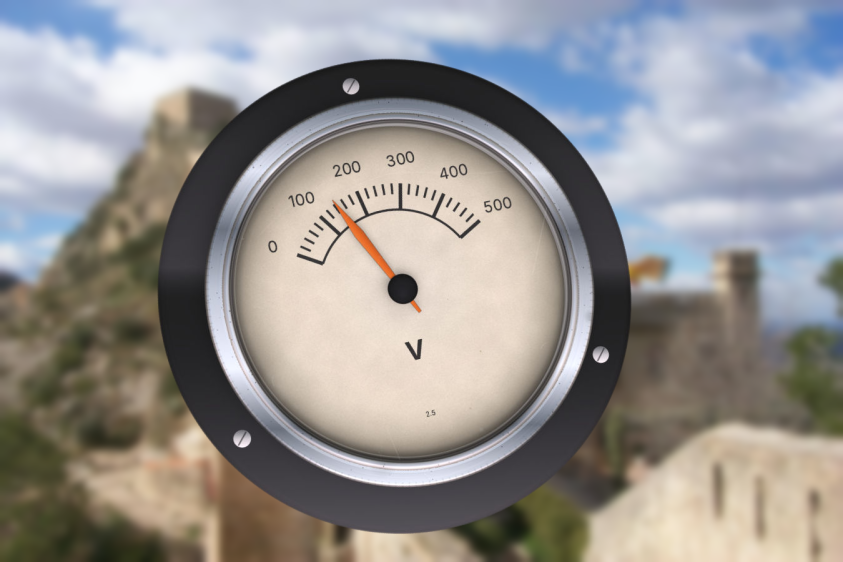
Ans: **140** V
